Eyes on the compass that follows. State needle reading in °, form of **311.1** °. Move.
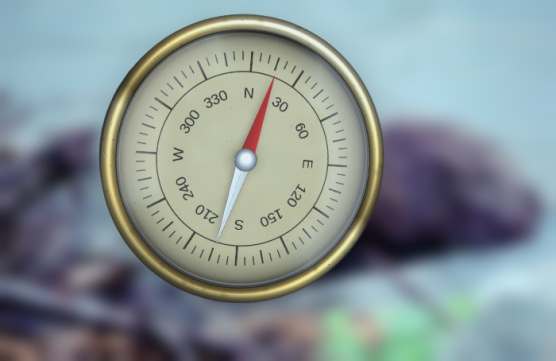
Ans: **15** °
